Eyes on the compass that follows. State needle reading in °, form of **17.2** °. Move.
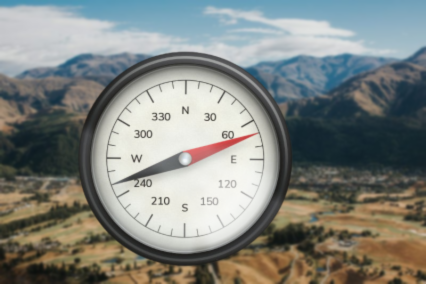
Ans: **70** °
